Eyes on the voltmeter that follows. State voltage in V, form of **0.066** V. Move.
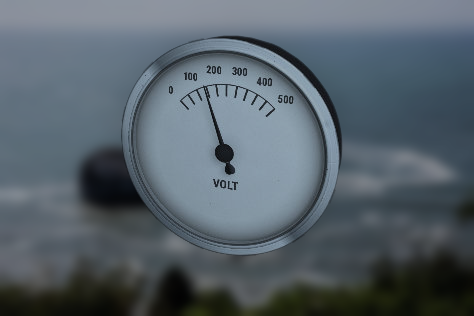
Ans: **150** V
